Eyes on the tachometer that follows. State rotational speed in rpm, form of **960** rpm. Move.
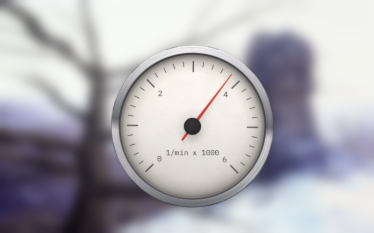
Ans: **3800** rpm
